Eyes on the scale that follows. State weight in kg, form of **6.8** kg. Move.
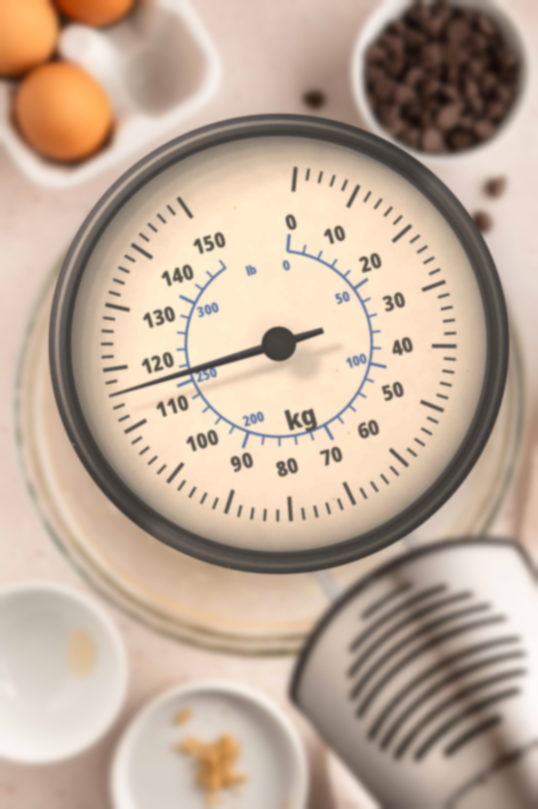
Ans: **116** kg
